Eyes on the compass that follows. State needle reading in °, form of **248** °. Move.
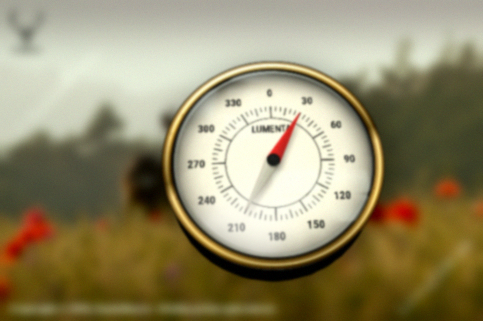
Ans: **30** °
